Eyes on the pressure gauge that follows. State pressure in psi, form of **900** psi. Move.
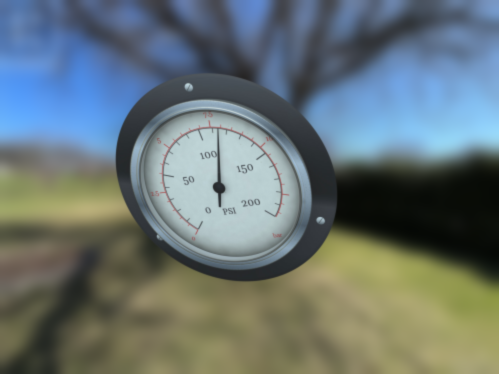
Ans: **115** psi
